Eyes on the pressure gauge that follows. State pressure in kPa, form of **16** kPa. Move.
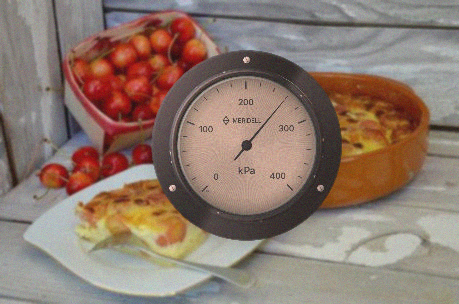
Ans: **260** kPa
